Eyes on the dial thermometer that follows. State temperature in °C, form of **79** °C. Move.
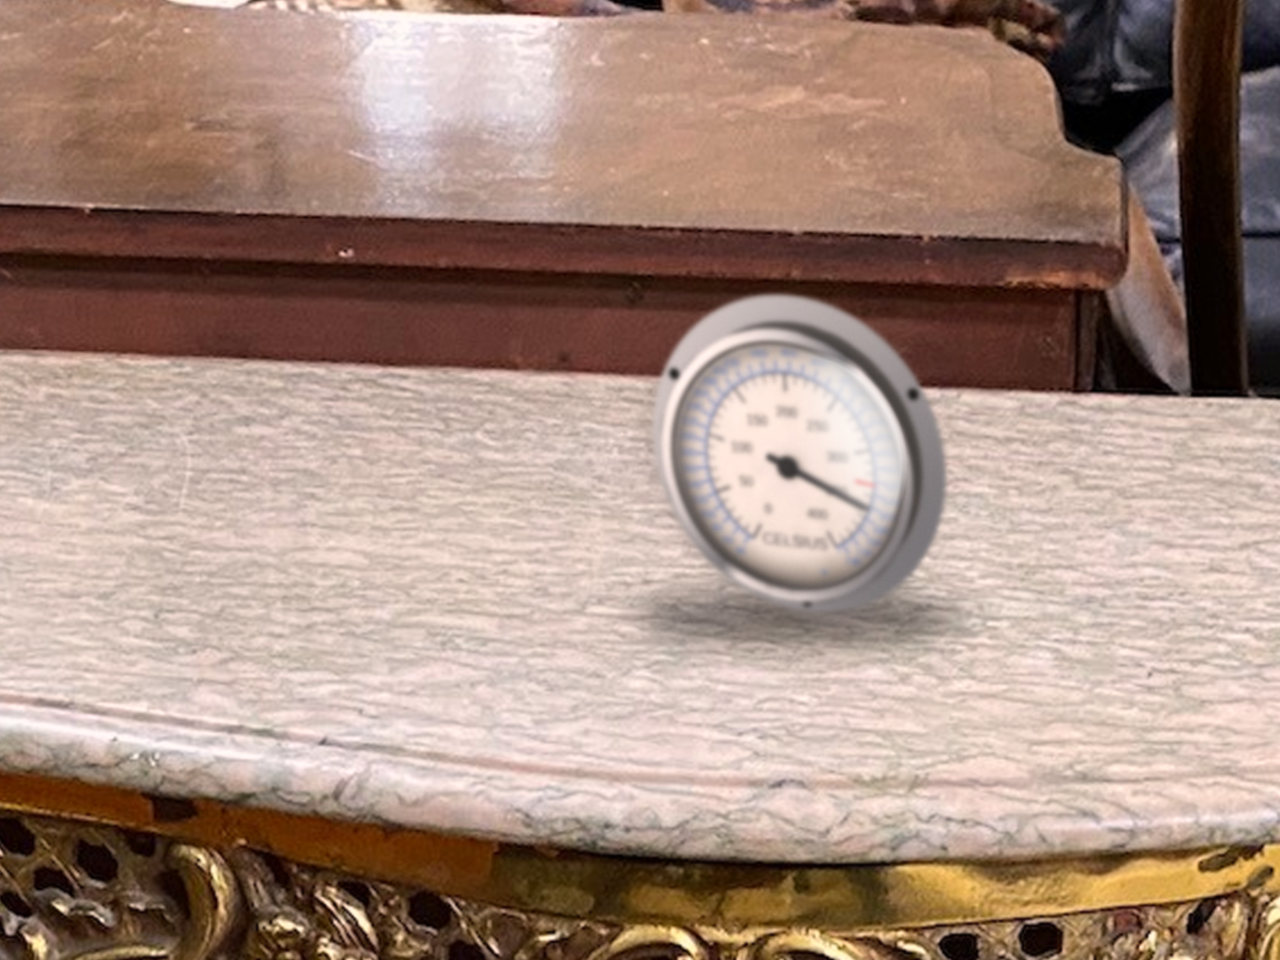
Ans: **350** °C
